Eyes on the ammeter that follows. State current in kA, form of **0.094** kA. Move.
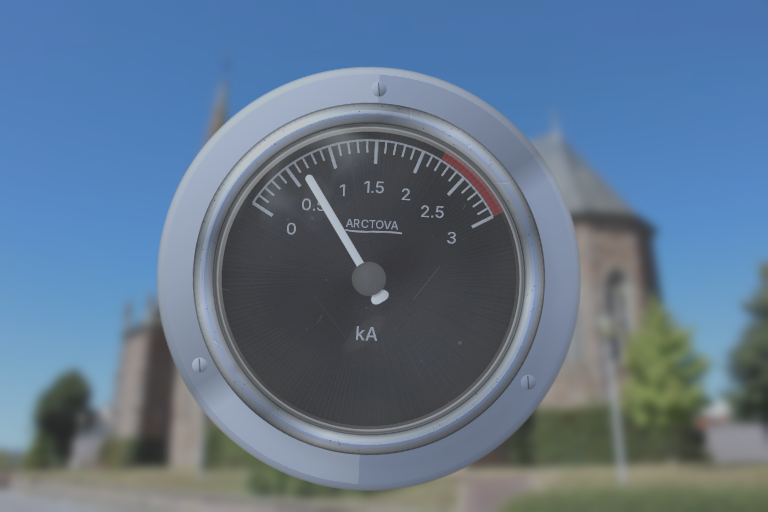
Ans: **0.65** kA
